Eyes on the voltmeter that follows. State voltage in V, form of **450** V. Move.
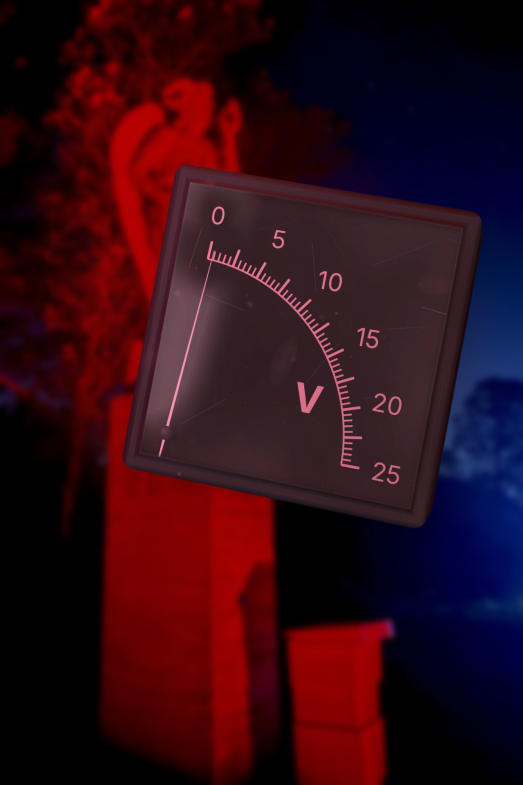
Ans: **0.5** V
